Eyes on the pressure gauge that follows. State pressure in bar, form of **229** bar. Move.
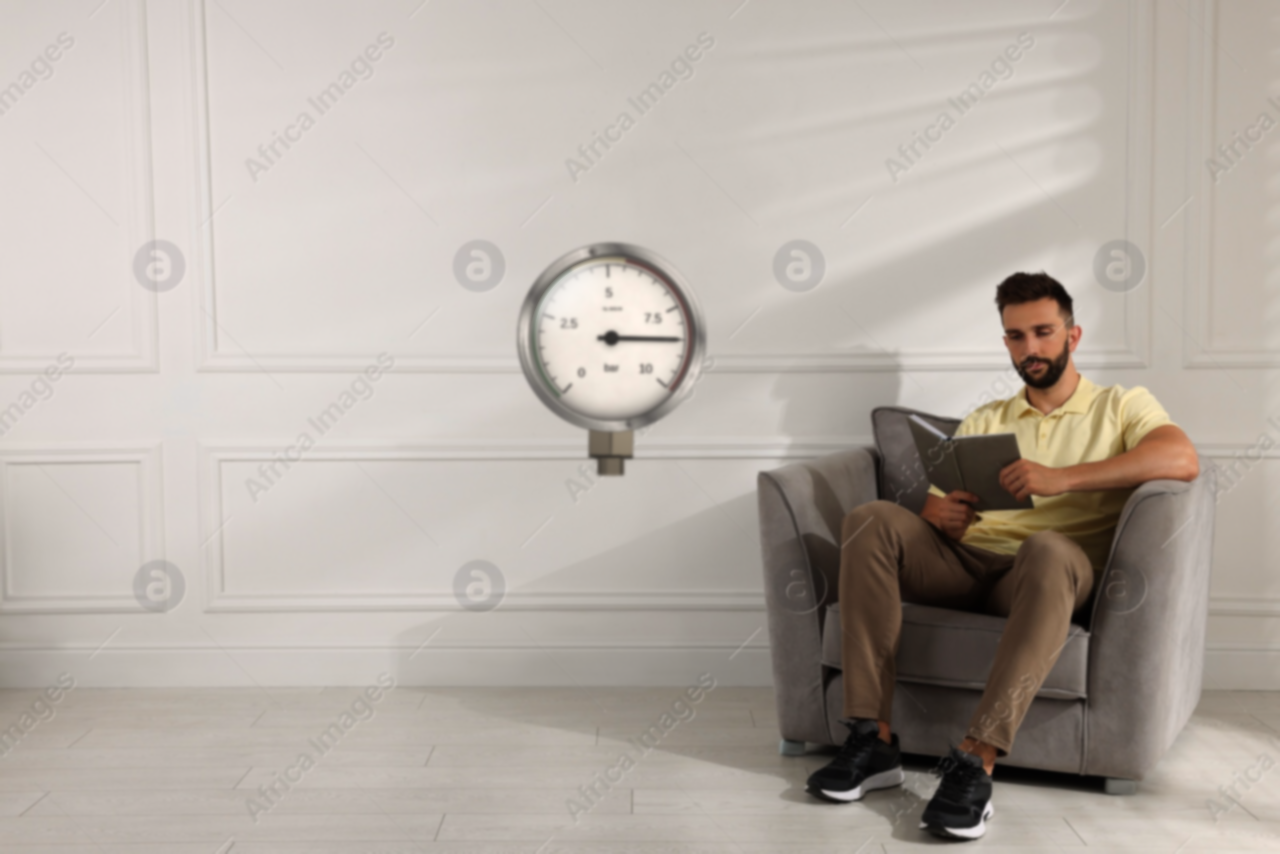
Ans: **8.5** bar
